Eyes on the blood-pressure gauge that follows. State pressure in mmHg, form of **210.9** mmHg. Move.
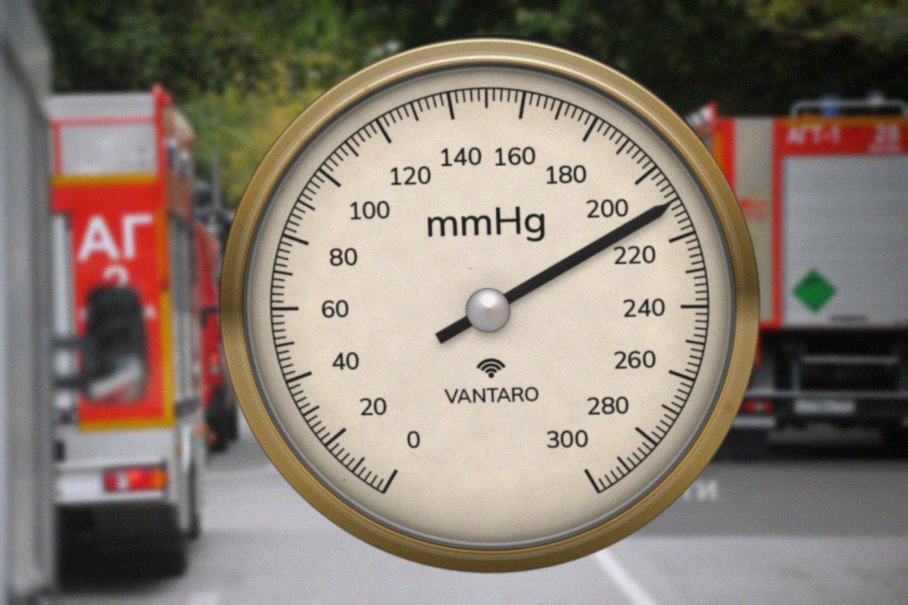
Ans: **210** mmHg
